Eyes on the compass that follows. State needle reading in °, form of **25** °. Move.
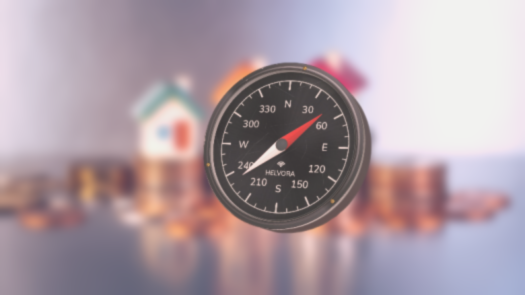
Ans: **50** °
